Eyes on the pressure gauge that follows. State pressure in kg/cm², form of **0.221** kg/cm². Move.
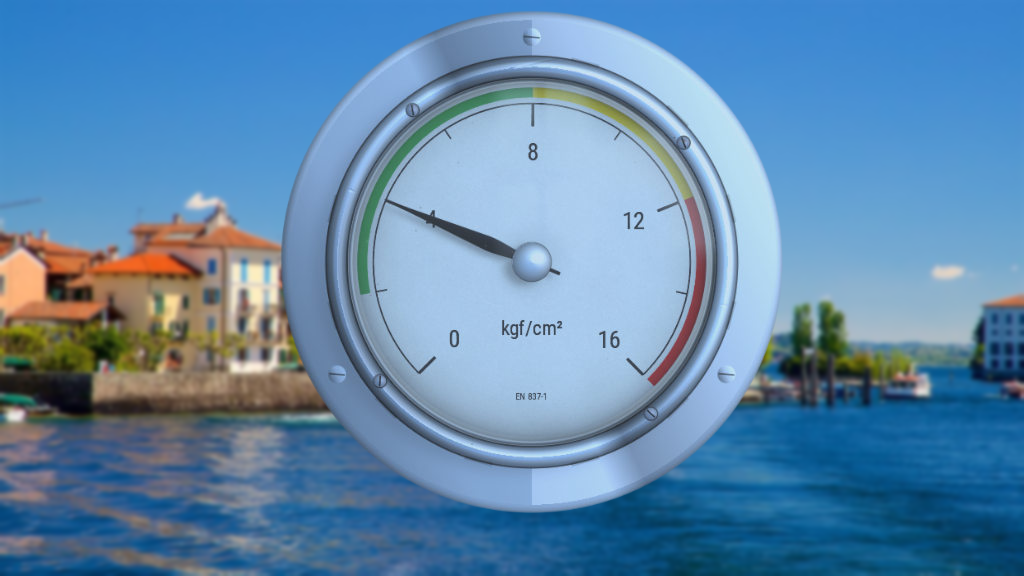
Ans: **4** kg/cm²
